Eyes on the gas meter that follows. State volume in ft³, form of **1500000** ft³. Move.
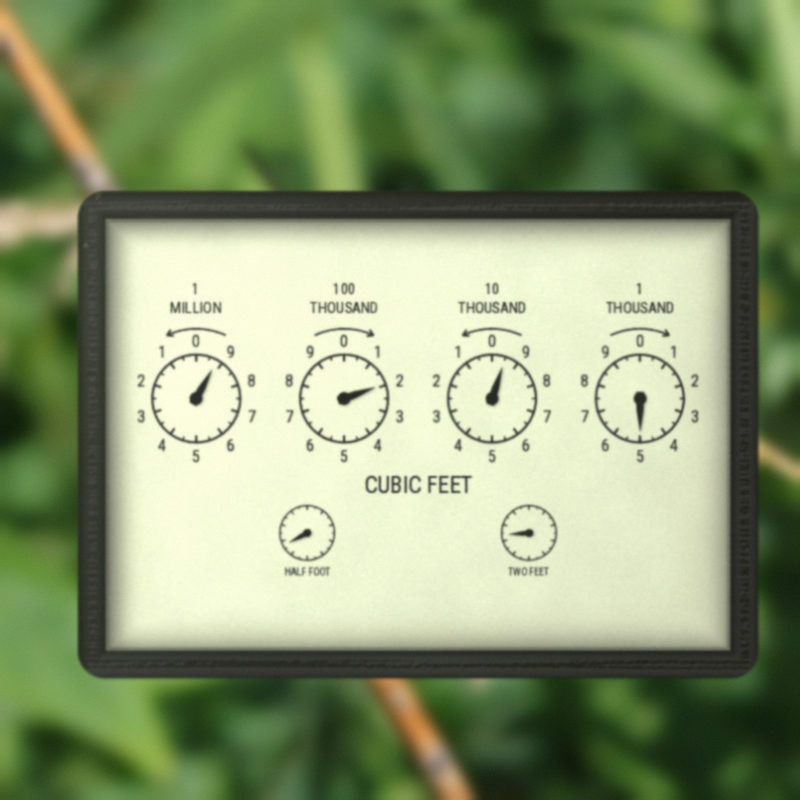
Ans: **919500** ft³
